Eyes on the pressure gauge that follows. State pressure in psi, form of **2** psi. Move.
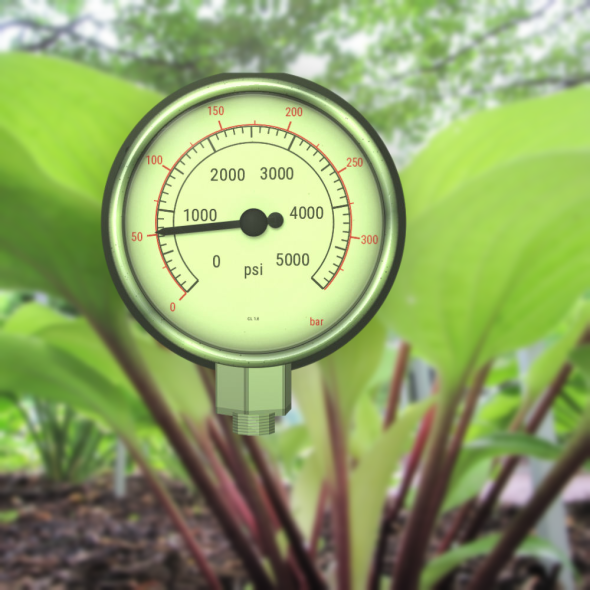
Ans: **750** psi
